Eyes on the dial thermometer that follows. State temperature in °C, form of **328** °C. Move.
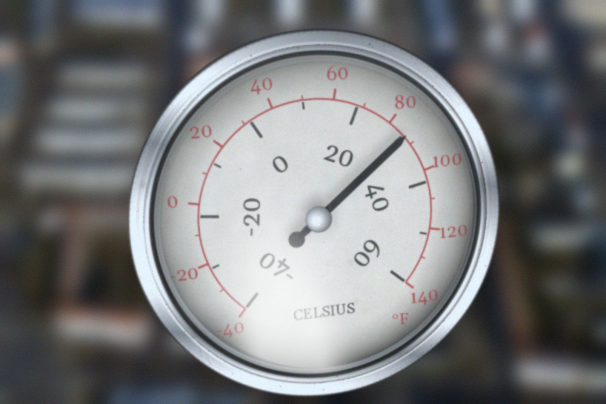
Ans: **30** °C
